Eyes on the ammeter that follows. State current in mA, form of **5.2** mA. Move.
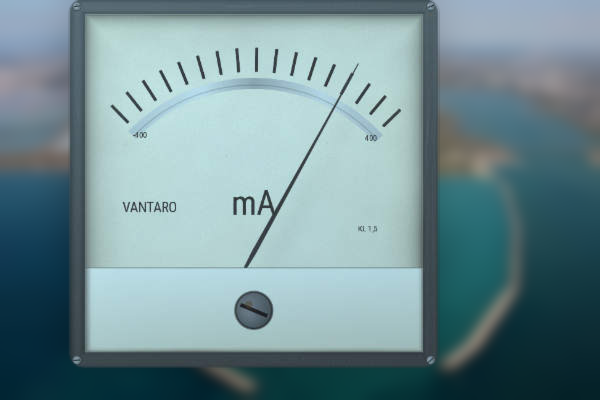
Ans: **250** mA
